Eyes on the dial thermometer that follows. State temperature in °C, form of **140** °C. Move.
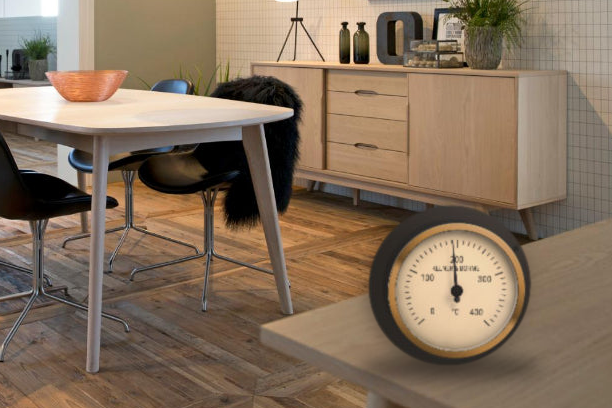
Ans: **190** °C
